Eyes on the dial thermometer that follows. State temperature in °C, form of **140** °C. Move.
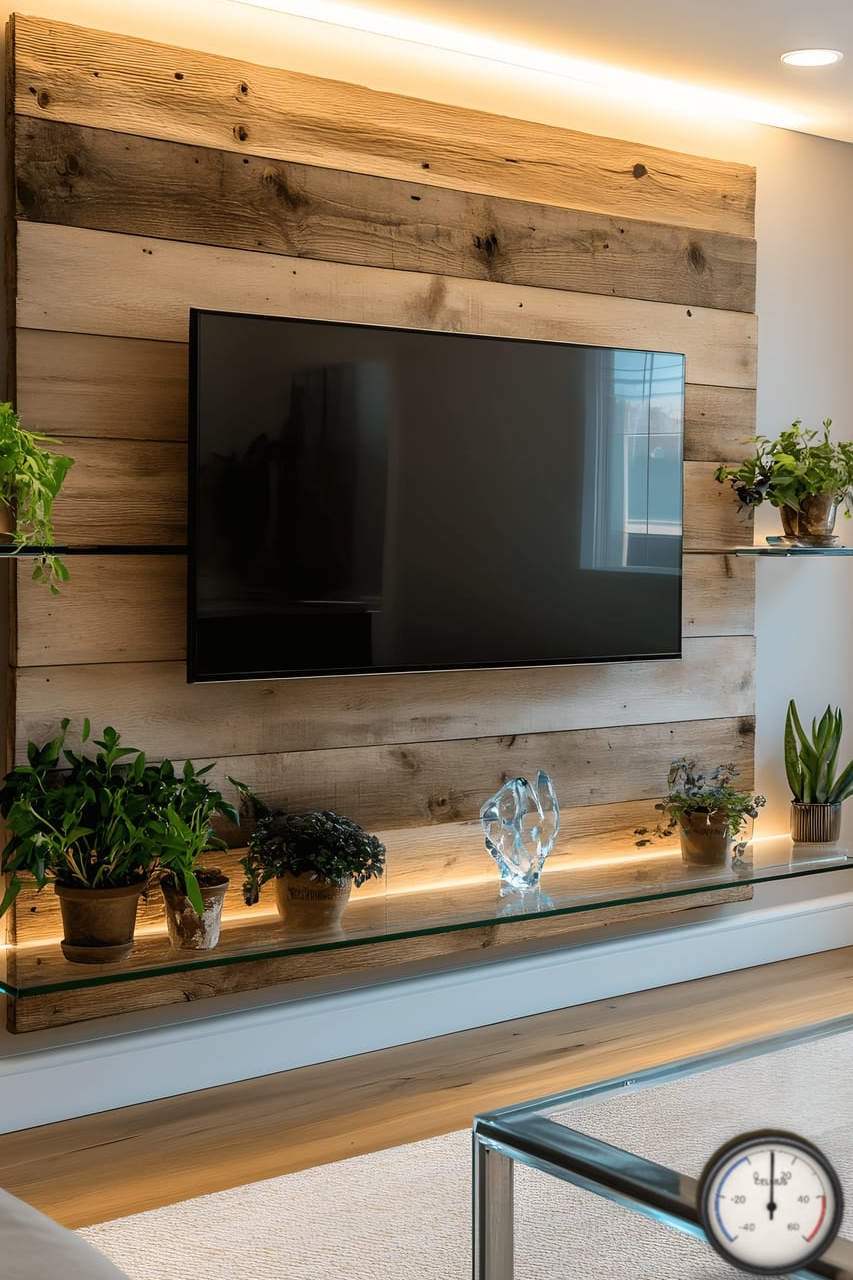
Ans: **10** °C
